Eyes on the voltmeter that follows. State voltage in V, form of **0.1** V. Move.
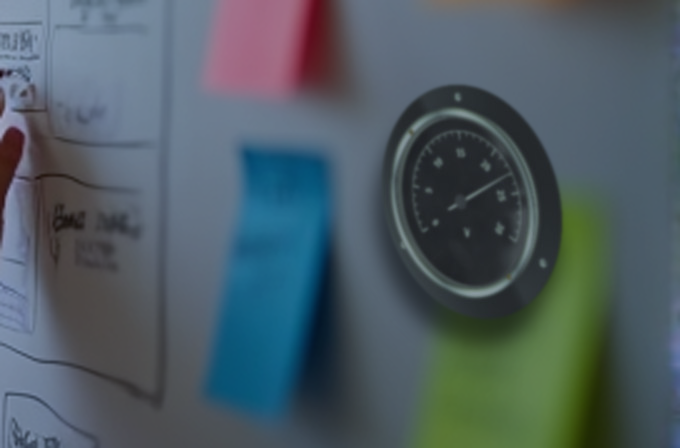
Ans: **23** V
